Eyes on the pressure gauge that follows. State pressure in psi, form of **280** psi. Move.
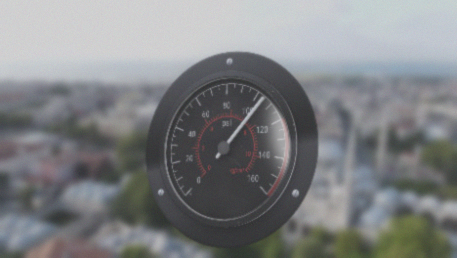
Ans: **105** psi
